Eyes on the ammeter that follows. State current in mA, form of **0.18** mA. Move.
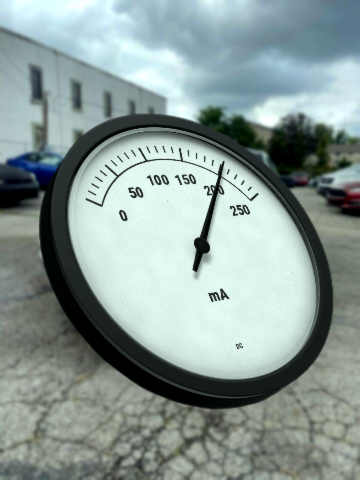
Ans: **200** mA
